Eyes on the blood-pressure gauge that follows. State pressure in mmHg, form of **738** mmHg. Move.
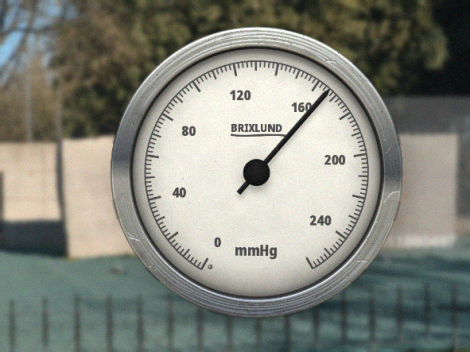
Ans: **166** mmHg
